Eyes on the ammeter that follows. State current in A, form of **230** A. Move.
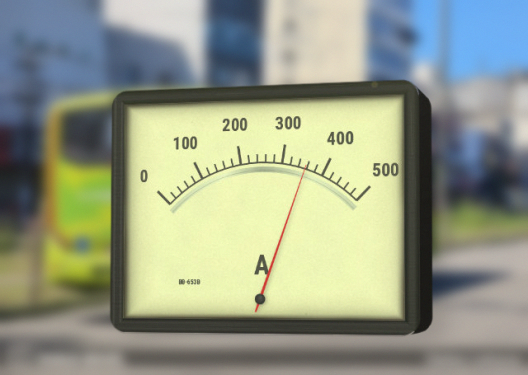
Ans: **360** A
